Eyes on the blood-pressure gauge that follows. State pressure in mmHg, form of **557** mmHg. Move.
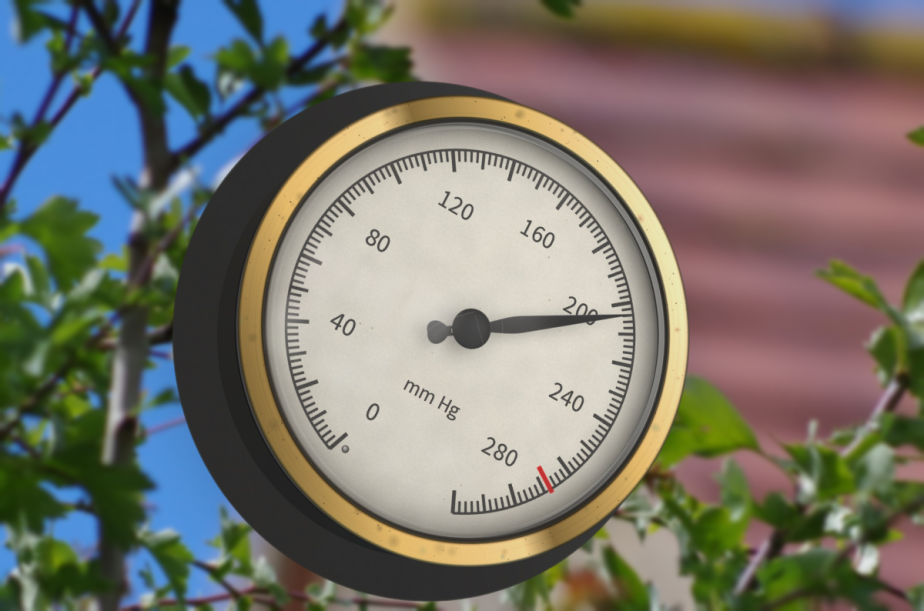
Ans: **204** mmHg
